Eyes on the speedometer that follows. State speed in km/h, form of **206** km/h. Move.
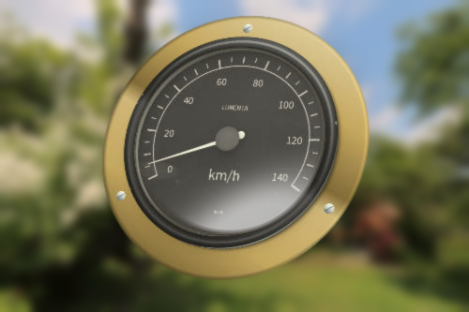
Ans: **5** km/h
